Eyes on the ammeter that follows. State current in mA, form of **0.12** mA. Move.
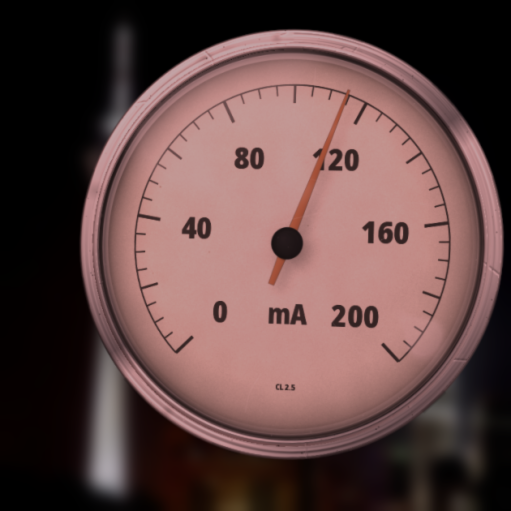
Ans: **115** mA
